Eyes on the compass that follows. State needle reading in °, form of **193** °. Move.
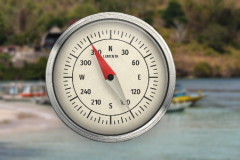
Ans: **330** °
